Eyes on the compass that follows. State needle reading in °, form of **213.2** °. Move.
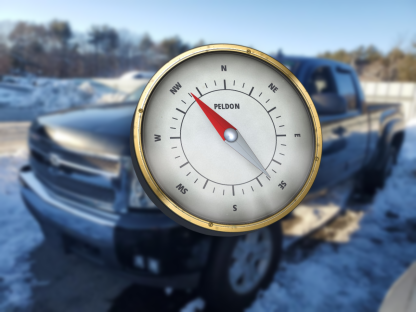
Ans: **320** °
